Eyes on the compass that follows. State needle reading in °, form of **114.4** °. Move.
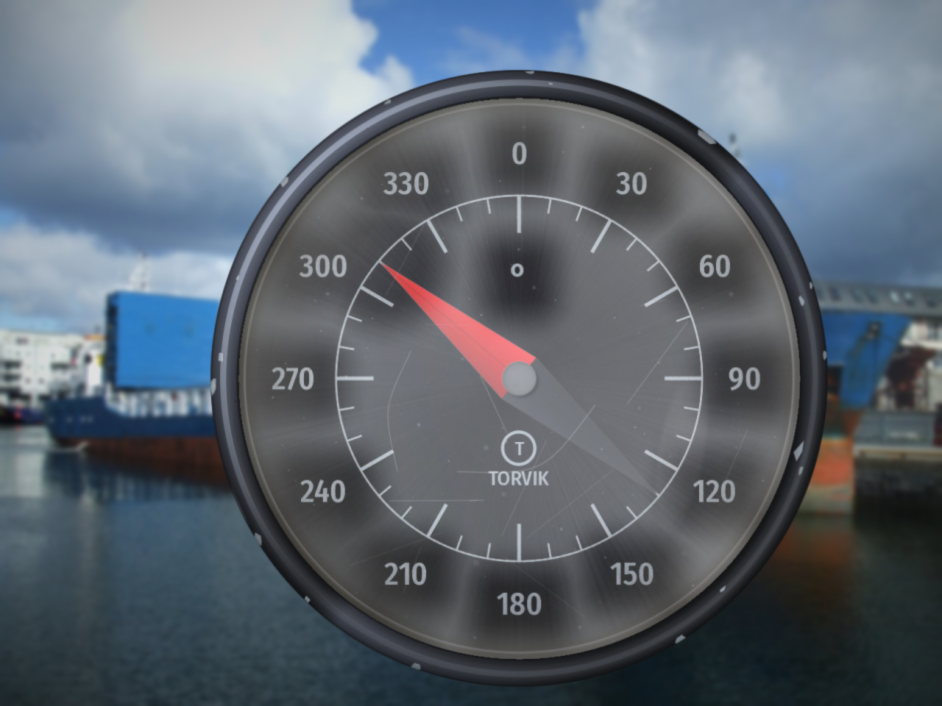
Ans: **310** °
